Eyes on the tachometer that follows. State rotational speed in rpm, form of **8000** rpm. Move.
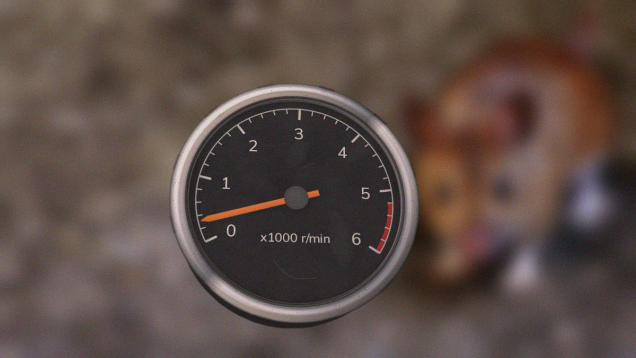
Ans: **300** rpm
